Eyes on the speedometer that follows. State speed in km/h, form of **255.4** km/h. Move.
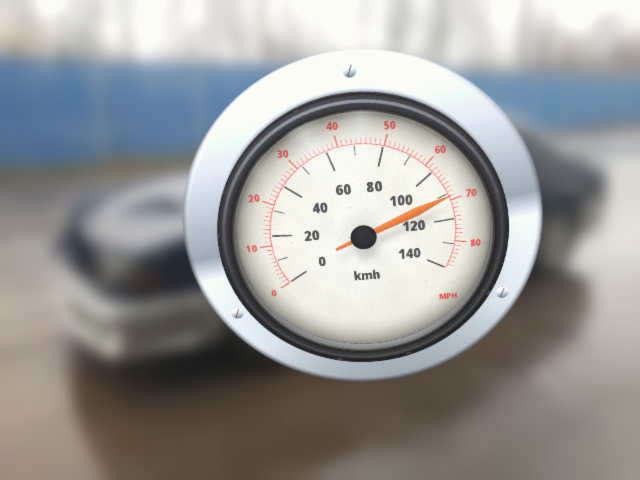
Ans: **110** km/h
